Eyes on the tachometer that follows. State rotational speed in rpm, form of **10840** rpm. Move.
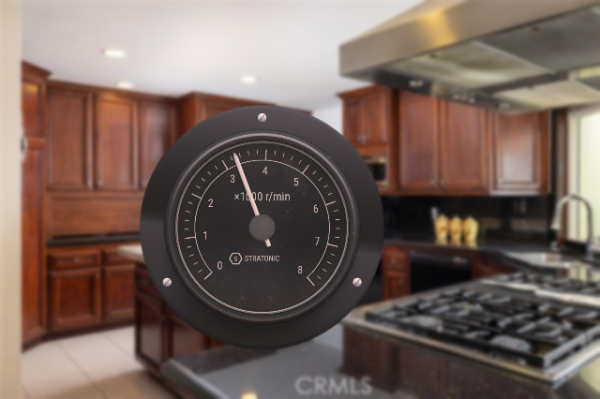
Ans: **3300** rpm
